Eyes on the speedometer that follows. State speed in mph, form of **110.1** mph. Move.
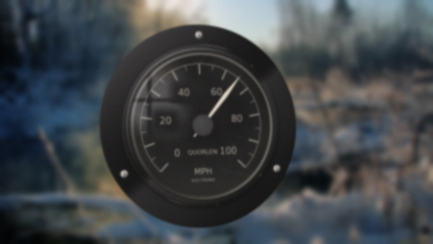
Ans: **65** mph
